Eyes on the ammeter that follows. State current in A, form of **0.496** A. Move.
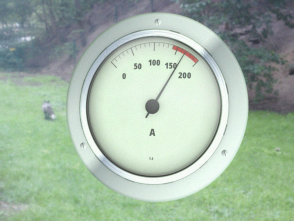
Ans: **170** A
